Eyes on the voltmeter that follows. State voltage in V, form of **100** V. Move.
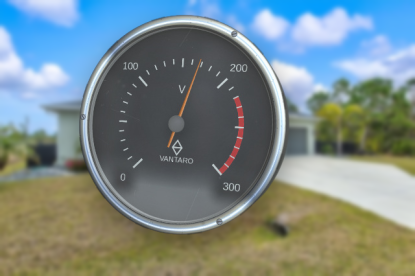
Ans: **170** V
